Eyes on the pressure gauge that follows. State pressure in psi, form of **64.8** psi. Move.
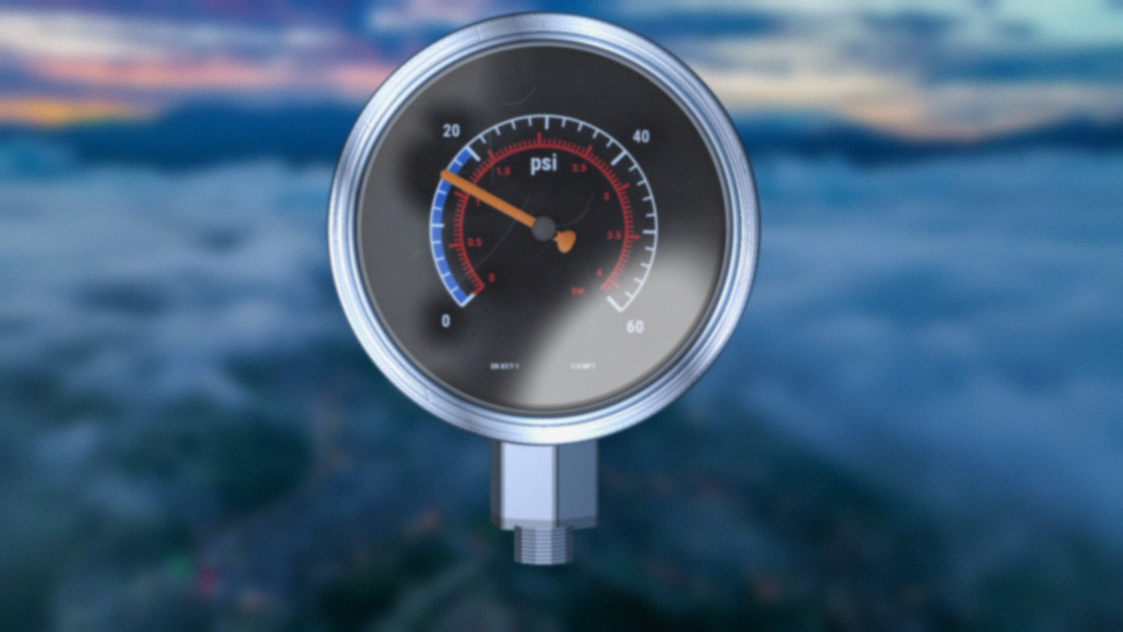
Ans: **16** psi
